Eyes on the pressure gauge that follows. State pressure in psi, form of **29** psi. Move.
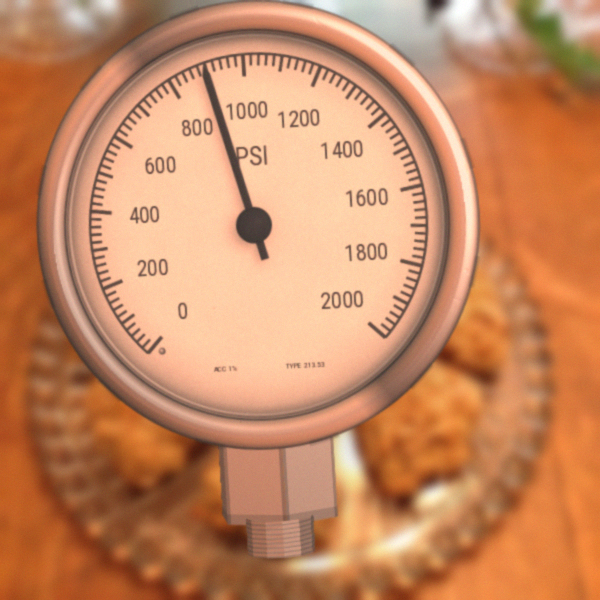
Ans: **900** psi
